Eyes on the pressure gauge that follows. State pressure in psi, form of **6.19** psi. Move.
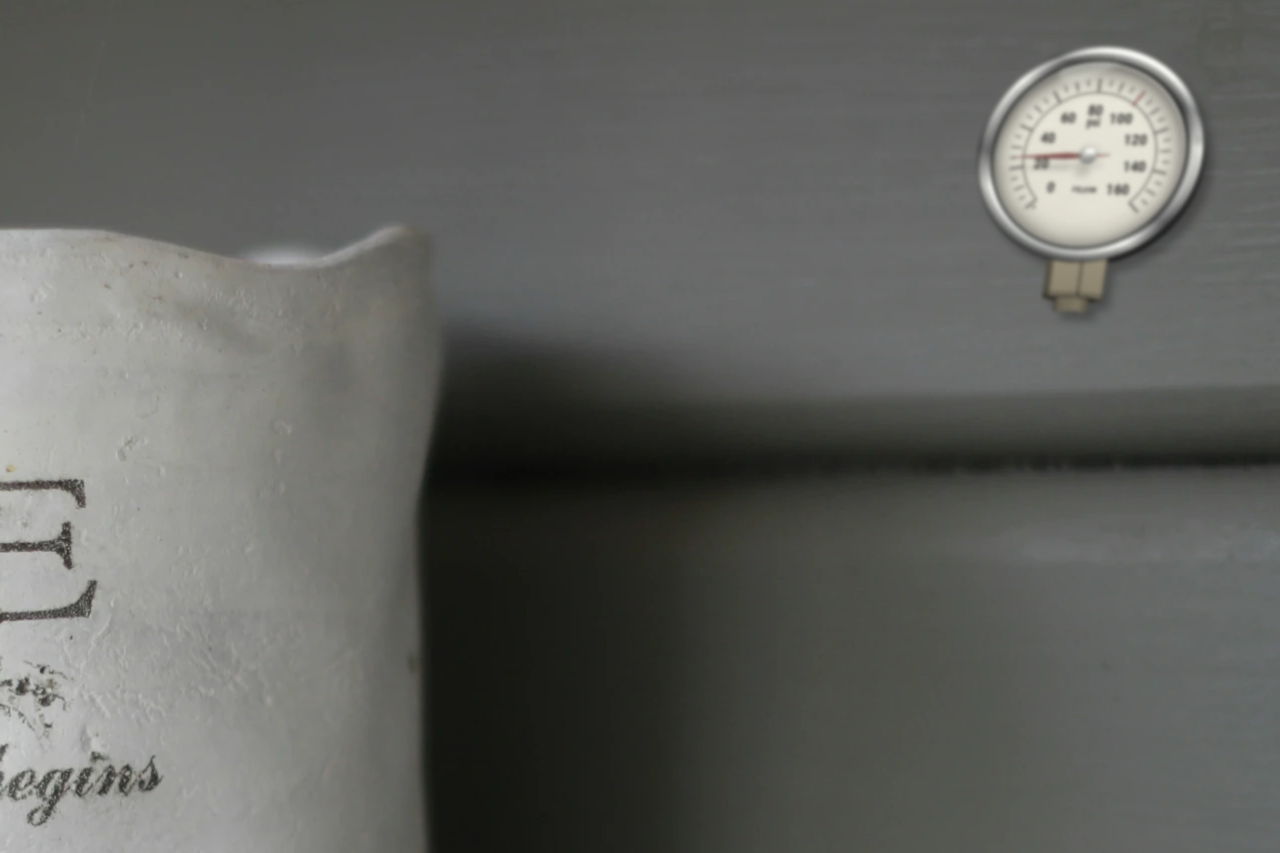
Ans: **25** psi
